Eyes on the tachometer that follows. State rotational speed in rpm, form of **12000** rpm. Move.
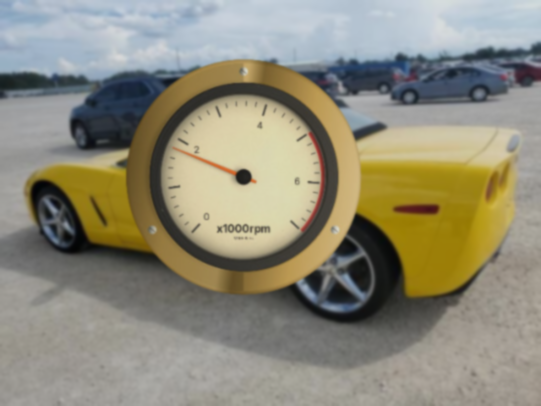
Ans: **1800** rpm
